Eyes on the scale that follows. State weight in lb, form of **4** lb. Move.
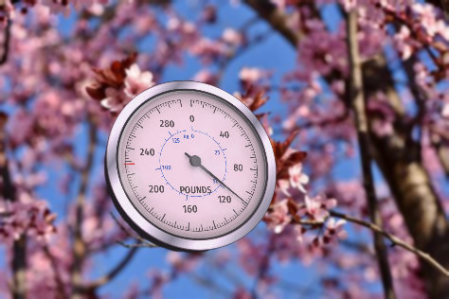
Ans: **110** lb
